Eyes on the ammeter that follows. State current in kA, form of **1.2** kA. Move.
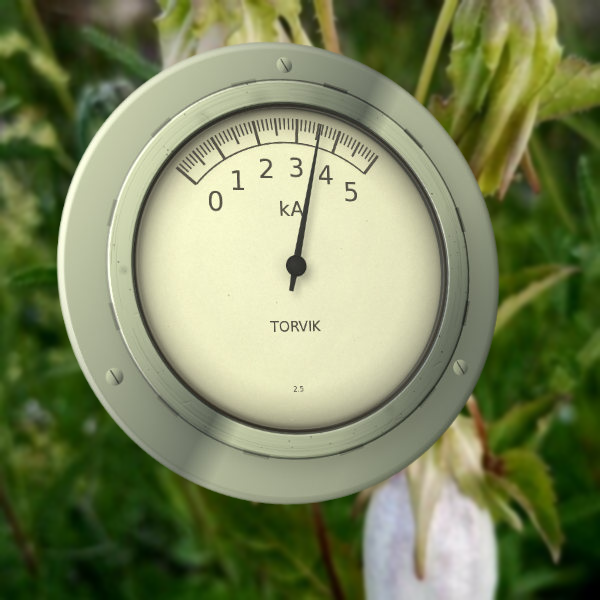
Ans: **3.5** kA
